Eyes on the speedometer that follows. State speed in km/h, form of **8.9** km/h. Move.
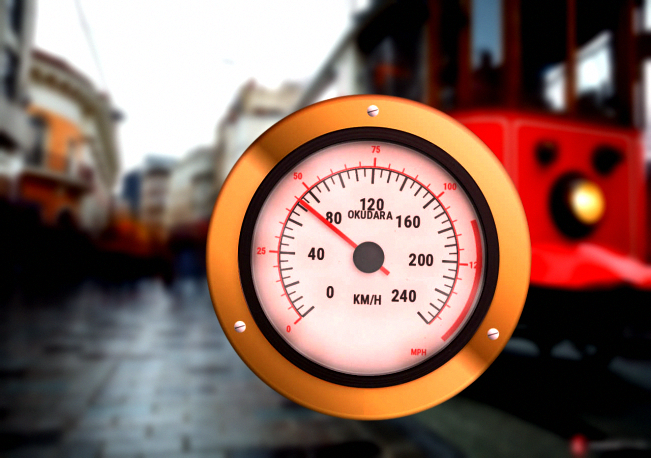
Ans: **72.5** km/h
